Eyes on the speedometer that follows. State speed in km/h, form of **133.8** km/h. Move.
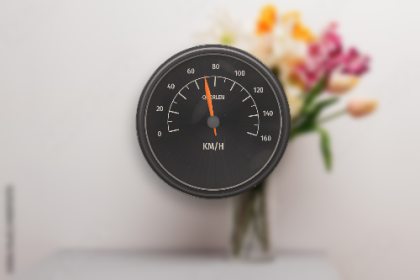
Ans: **70** km/h
